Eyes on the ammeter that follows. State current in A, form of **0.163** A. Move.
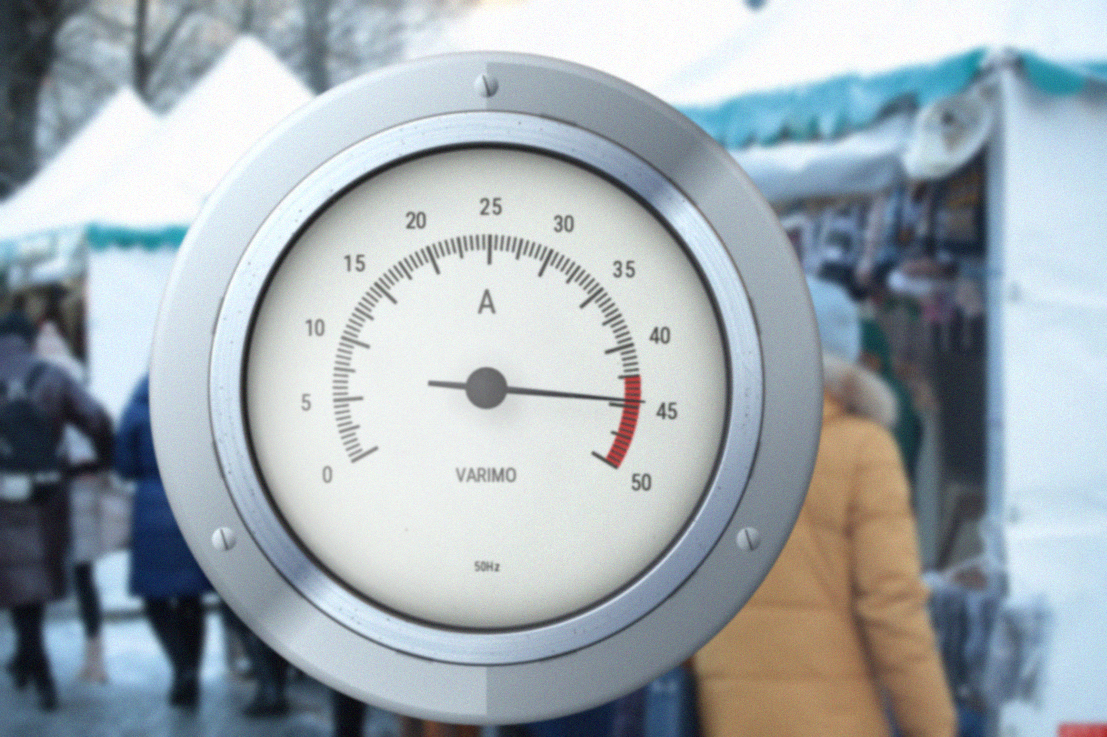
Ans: **44.5** A
